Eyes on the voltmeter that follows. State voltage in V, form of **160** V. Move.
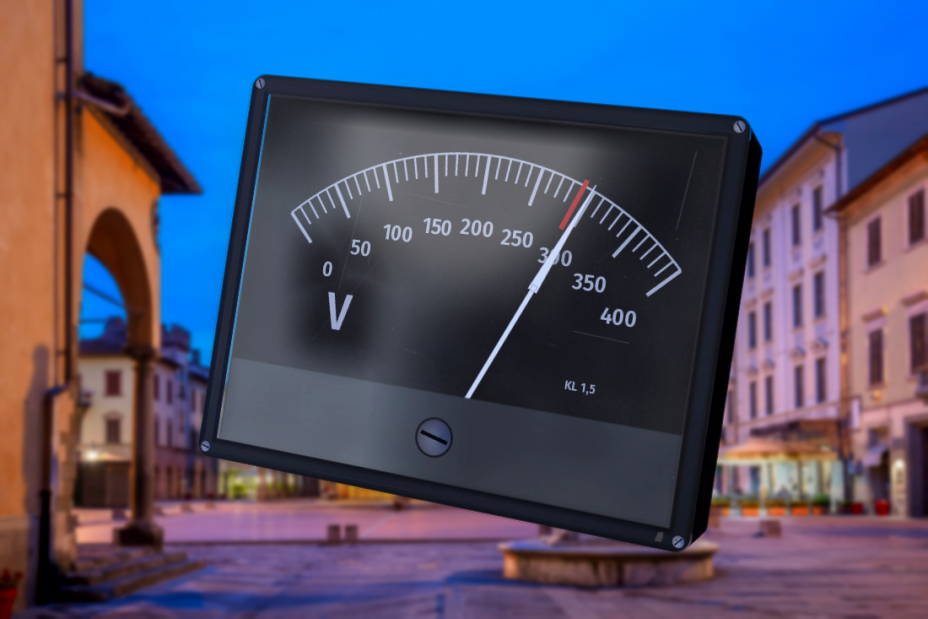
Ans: **300** V
